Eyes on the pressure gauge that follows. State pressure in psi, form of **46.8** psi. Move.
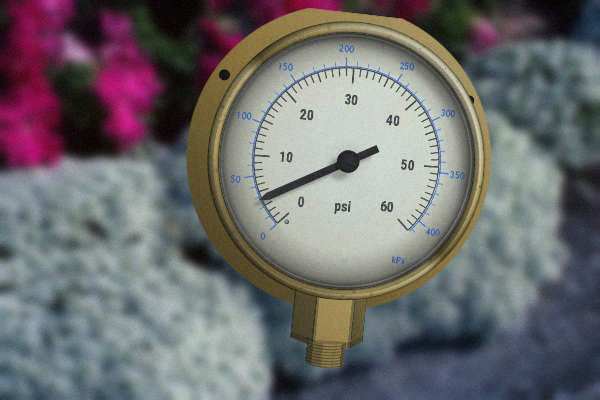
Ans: **4** psi
